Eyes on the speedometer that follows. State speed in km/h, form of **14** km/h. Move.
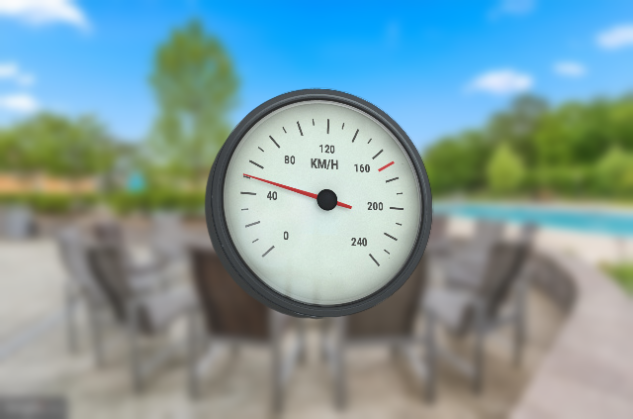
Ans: **50** km/h
